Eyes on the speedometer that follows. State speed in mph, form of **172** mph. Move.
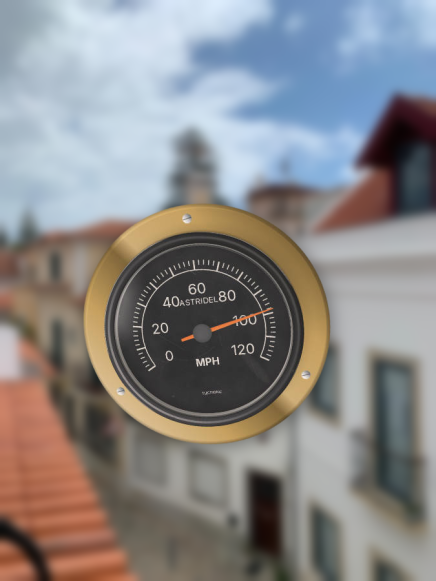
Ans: **98** mph
